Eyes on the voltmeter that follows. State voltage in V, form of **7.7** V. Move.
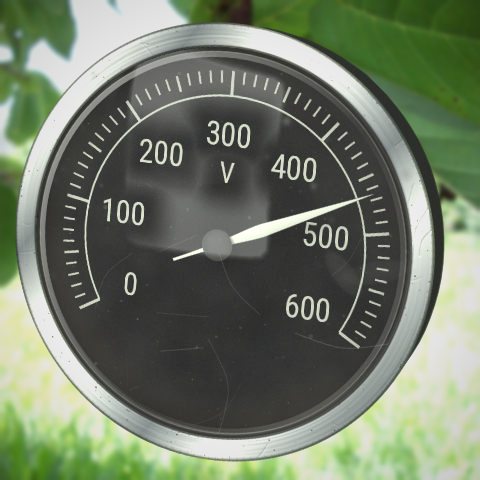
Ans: **465** V
